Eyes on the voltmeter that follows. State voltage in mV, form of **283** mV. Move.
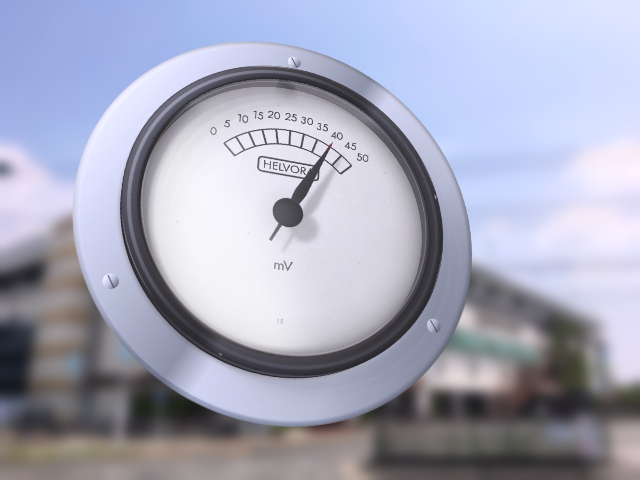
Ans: **40** mV
